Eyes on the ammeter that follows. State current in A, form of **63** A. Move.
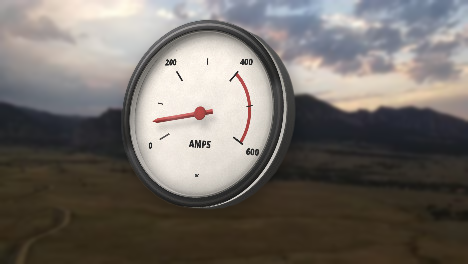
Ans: **50** A
